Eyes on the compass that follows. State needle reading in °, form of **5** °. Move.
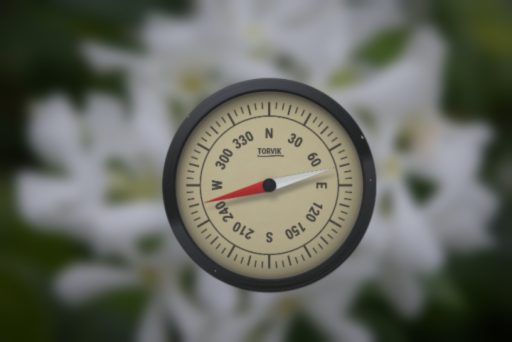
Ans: **255** °
